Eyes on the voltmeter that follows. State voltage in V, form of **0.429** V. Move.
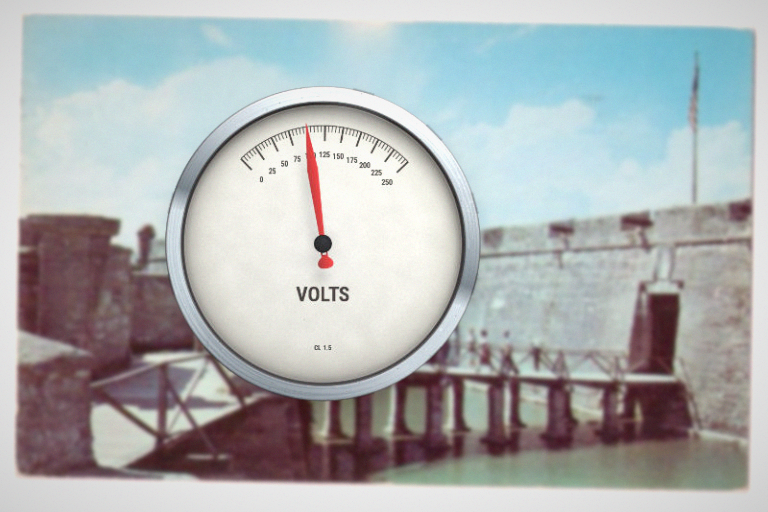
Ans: **100** V
